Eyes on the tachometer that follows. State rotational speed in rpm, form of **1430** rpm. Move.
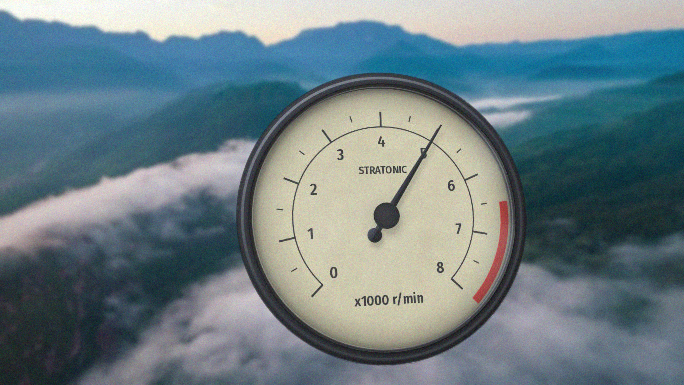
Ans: **5000** rpm
